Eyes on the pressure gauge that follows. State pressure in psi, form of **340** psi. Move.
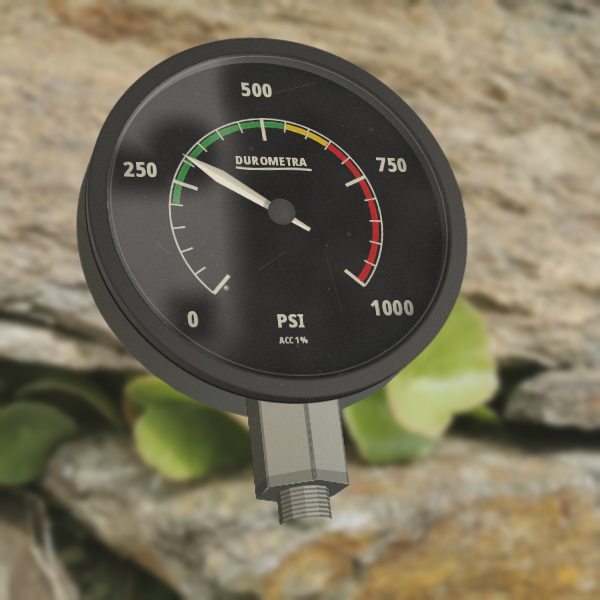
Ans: **300** psi
